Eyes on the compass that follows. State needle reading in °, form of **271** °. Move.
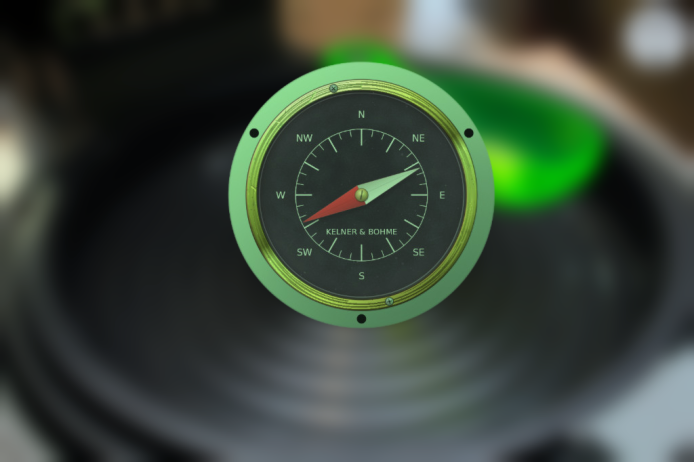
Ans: **245** °
